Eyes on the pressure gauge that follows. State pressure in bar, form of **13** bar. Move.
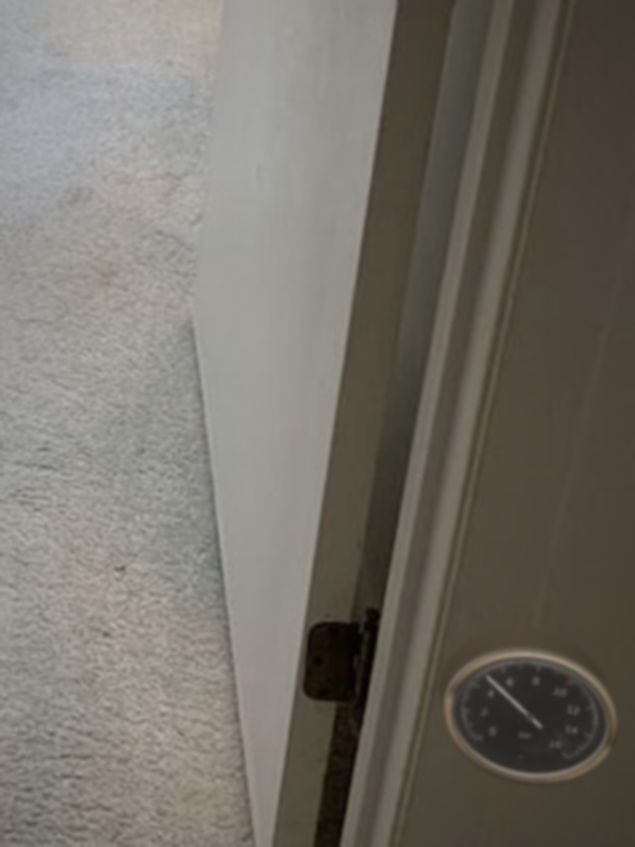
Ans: **5** bar
